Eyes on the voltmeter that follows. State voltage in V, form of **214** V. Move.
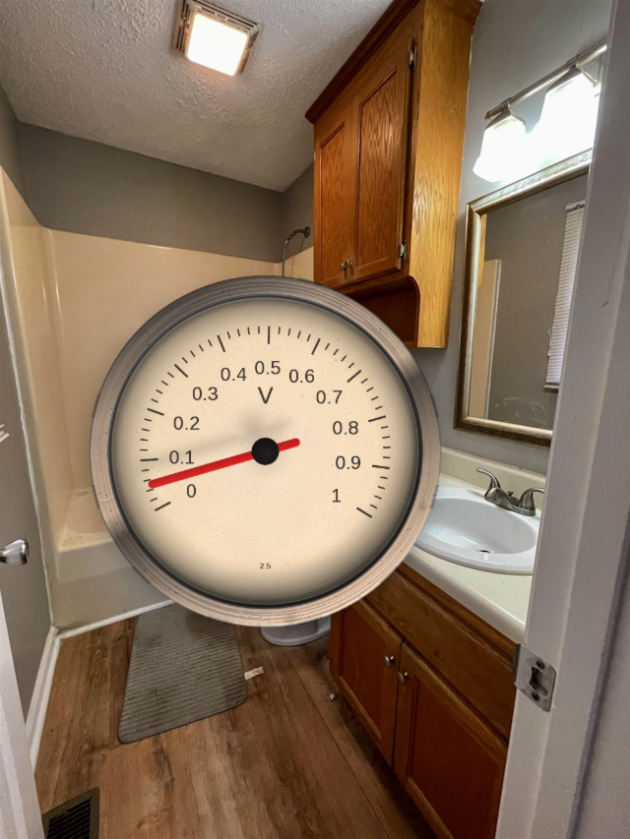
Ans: **0.05** V
